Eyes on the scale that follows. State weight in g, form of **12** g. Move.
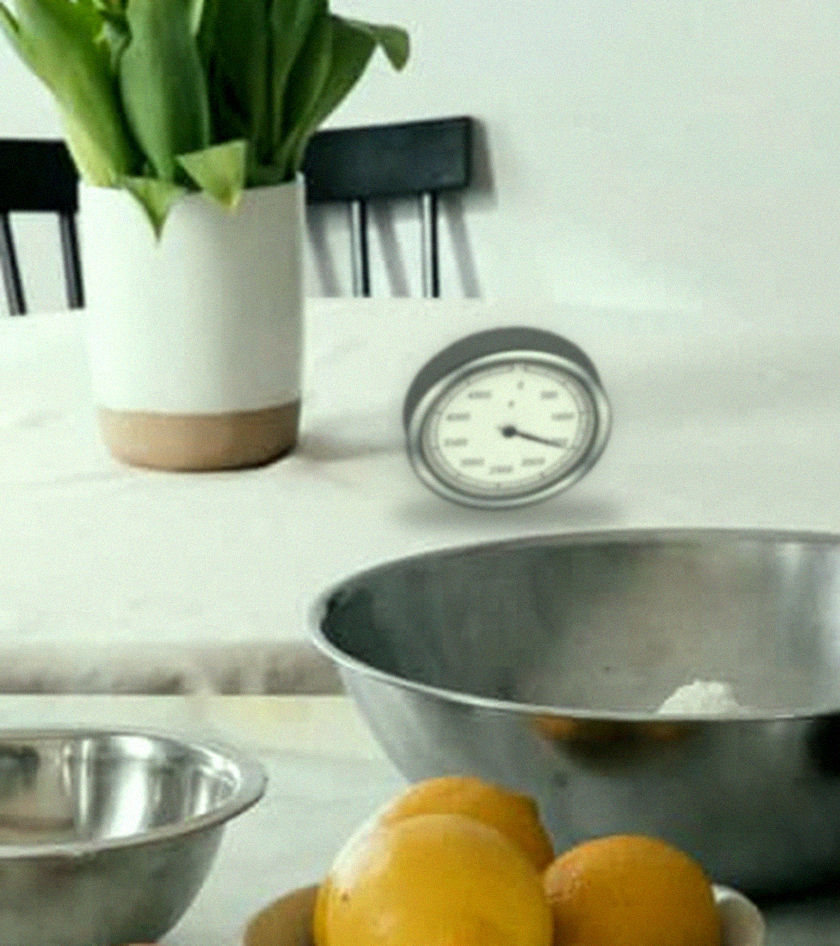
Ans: **1500** g
